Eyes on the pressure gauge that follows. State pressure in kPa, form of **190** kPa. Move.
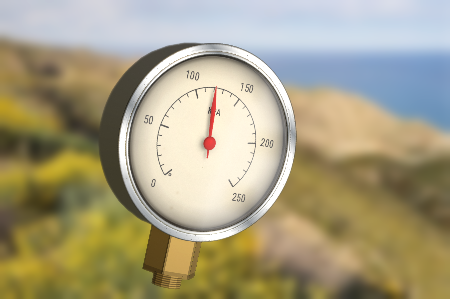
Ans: **120** kPa
